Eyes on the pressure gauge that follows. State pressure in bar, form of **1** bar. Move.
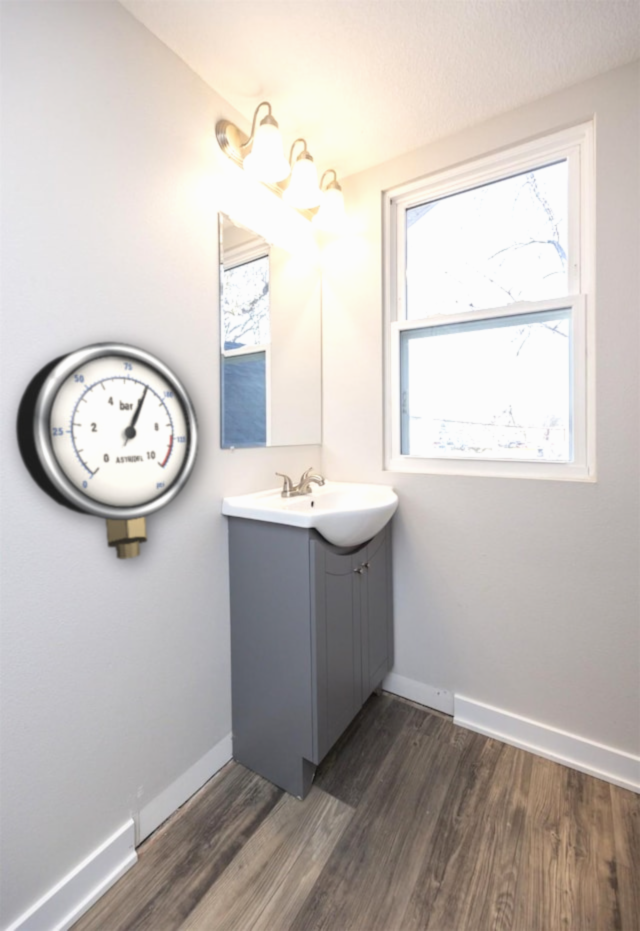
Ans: **6** bar
